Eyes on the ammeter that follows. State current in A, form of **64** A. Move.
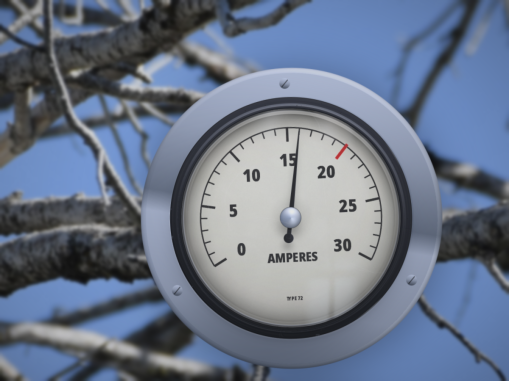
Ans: **16** A
